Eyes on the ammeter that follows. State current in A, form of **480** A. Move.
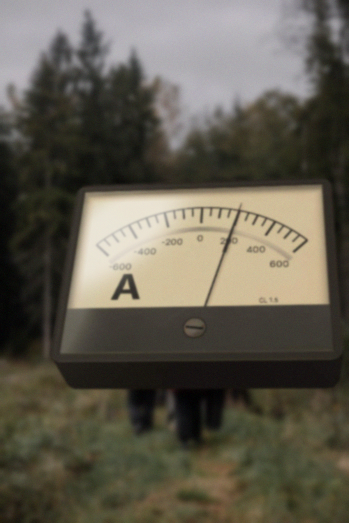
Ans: **200** A
